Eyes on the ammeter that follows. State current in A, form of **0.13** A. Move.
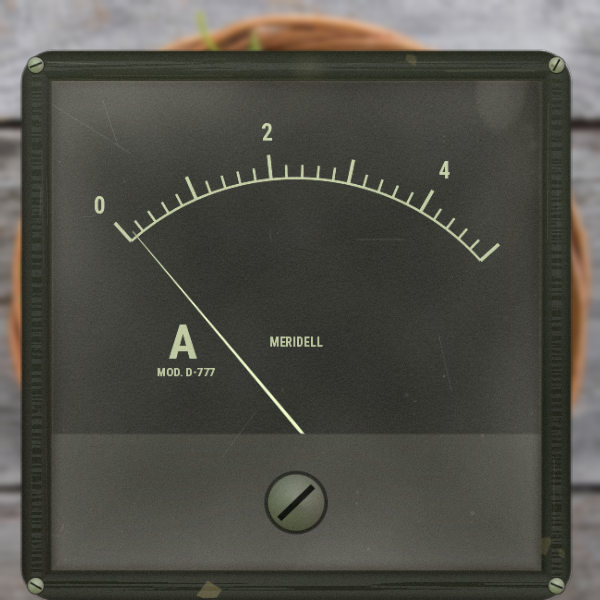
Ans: **0.1** A
